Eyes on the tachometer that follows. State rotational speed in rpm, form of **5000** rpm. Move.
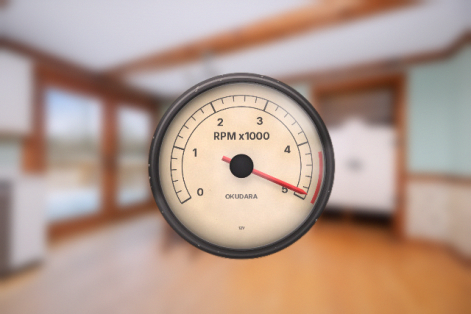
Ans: **4900** rpm
